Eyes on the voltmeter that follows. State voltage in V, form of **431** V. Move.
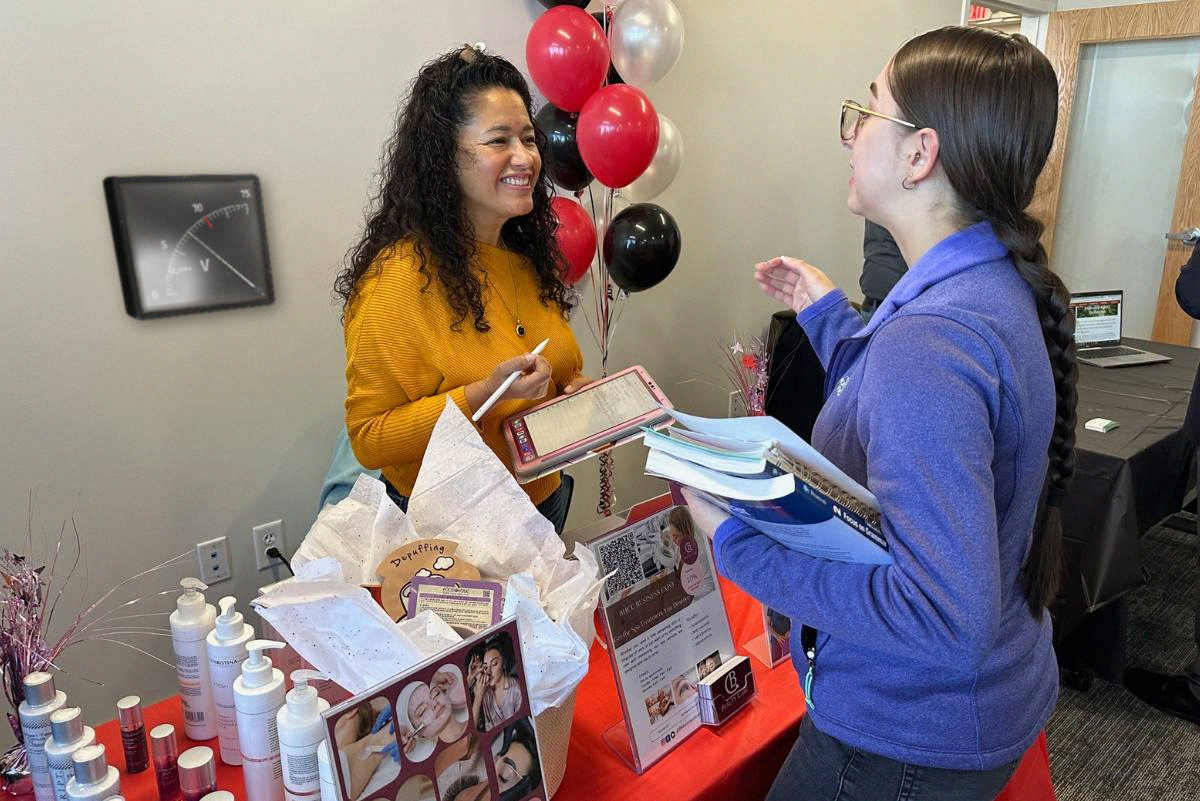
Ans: **7.5** V
